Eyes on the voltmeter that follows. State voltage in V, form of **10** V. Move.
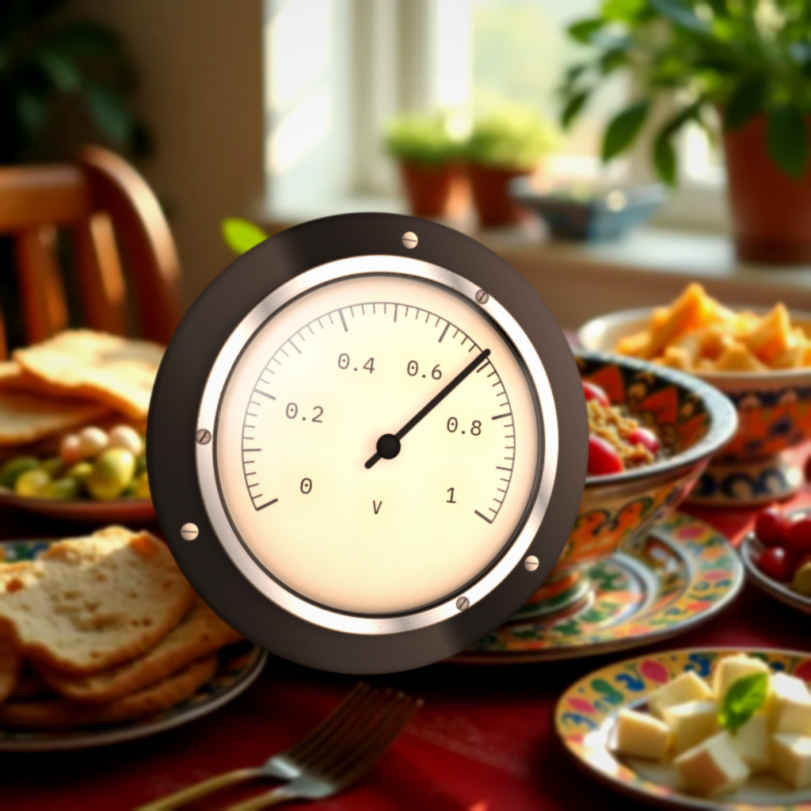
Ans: **0.68** V
